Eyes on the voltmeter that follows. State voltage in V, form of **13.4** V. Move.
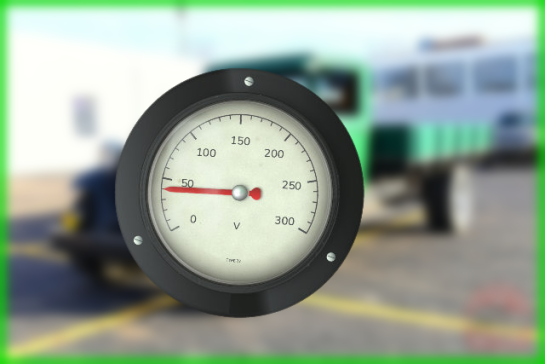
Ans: **40** V
